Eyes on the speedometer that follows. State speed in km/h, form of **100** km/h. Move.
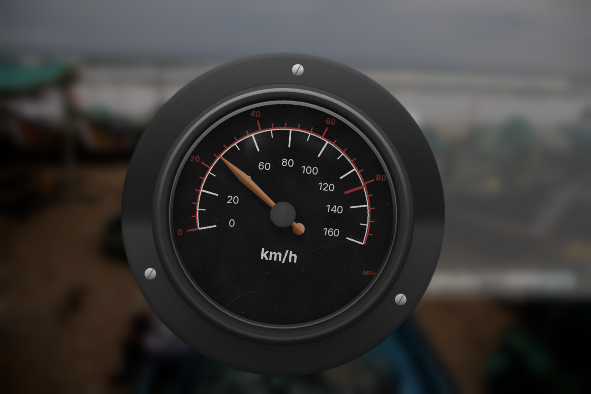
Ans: **40** km/h
